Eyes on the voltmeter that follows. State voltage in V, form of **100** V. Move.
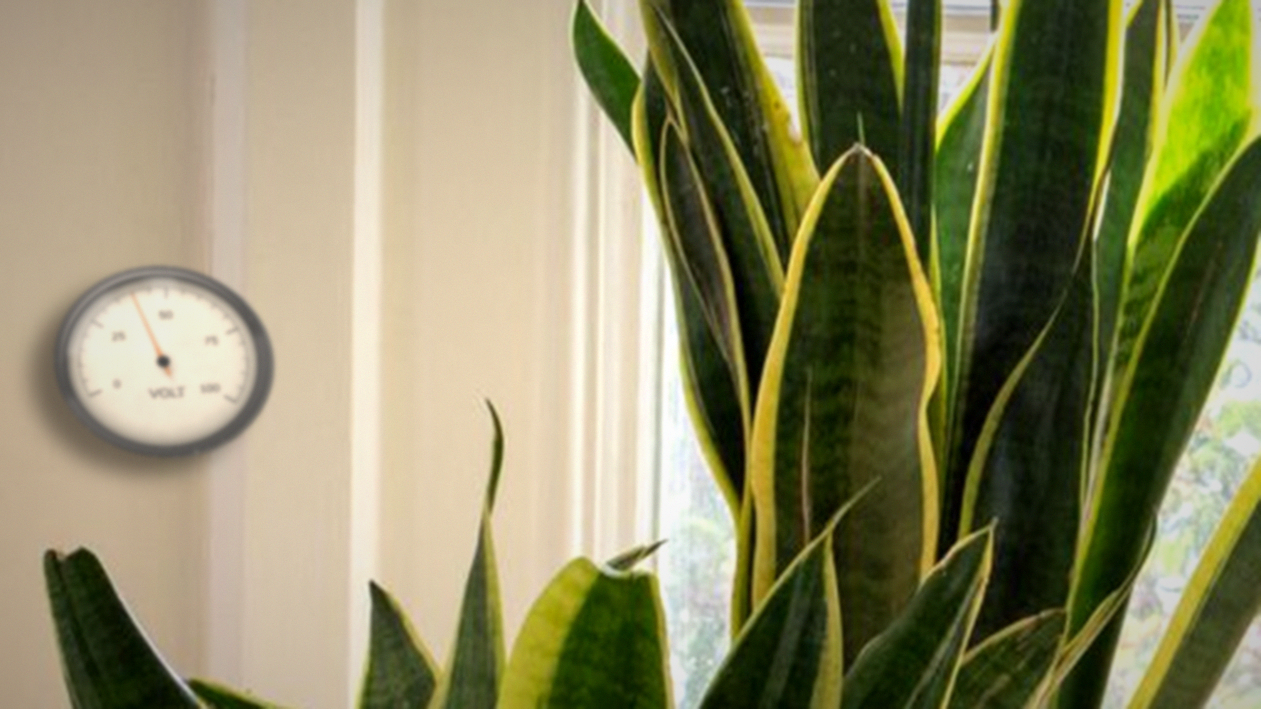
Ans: **40** V
